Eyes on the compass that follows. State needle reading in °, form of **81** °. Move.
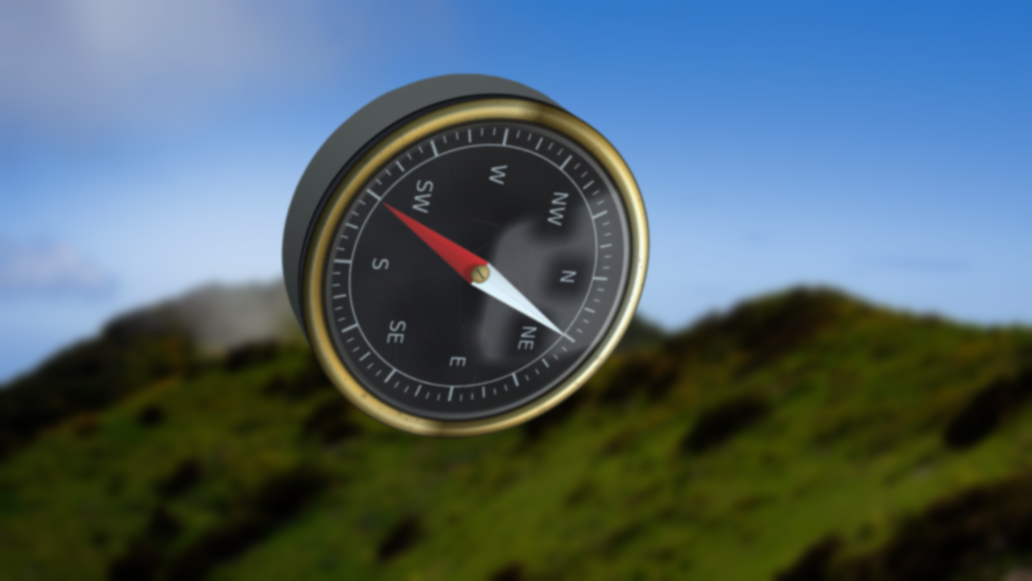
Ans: **210** °
